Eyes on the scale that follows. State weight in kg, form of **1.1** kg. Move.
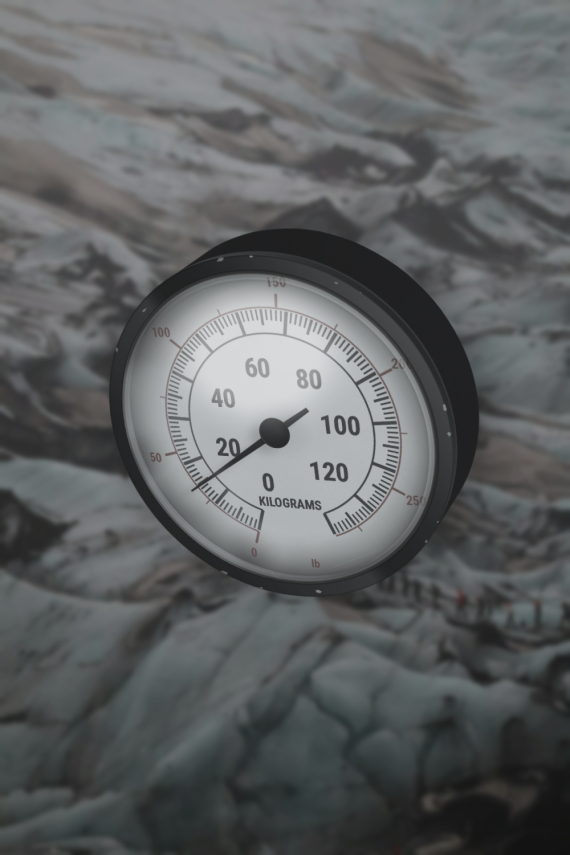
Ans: **15** kg
